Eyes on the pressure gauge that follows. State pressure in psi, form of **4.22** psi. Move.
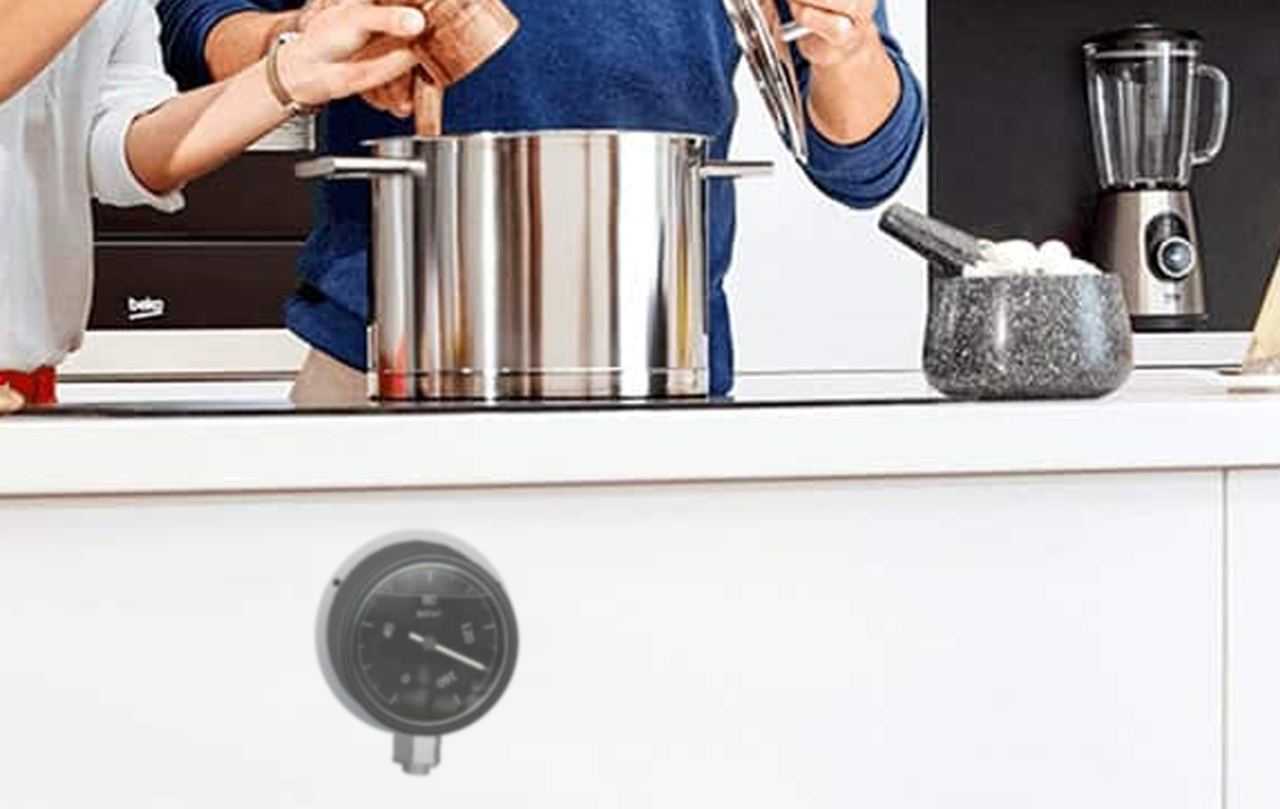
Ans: **140** psi
